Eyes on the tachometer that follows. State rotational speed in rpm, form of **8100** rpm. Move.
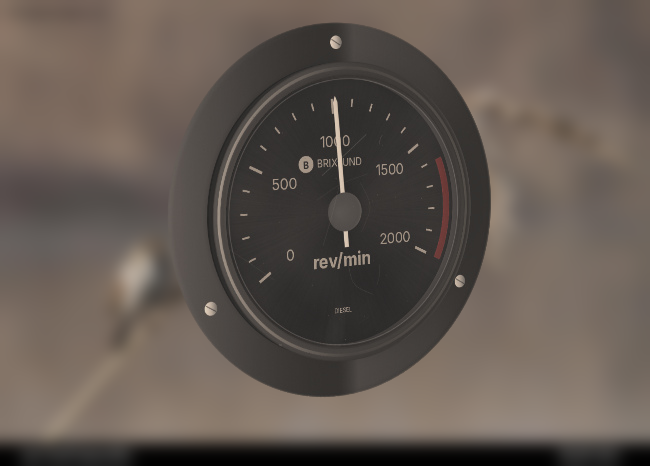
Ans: **1000** rpm
